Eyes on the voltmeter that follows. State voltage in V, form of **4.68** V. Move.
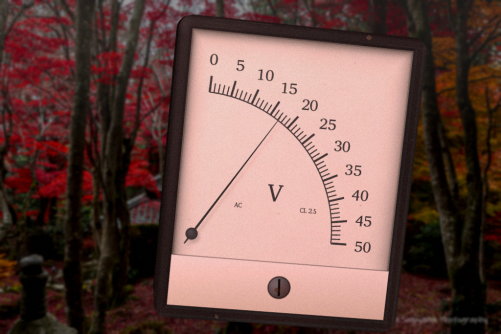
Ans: **17** V
